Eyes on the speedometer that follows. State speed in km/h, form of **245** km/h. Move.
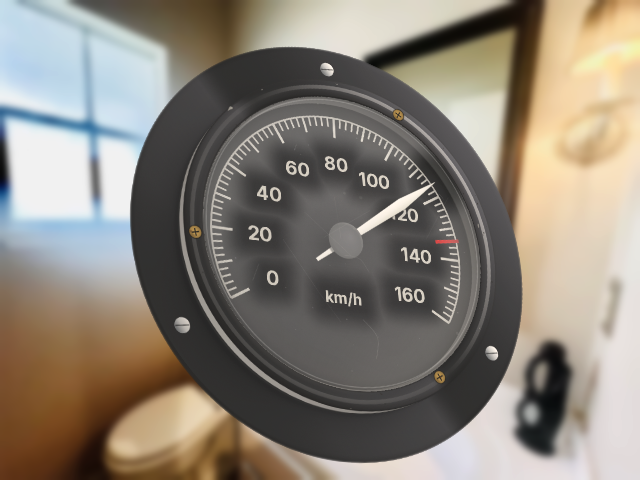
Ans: **116** km/h
